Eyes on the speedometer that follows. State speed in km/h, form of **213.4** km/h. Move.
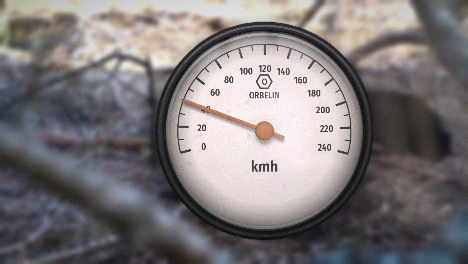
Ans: **40** km/h
